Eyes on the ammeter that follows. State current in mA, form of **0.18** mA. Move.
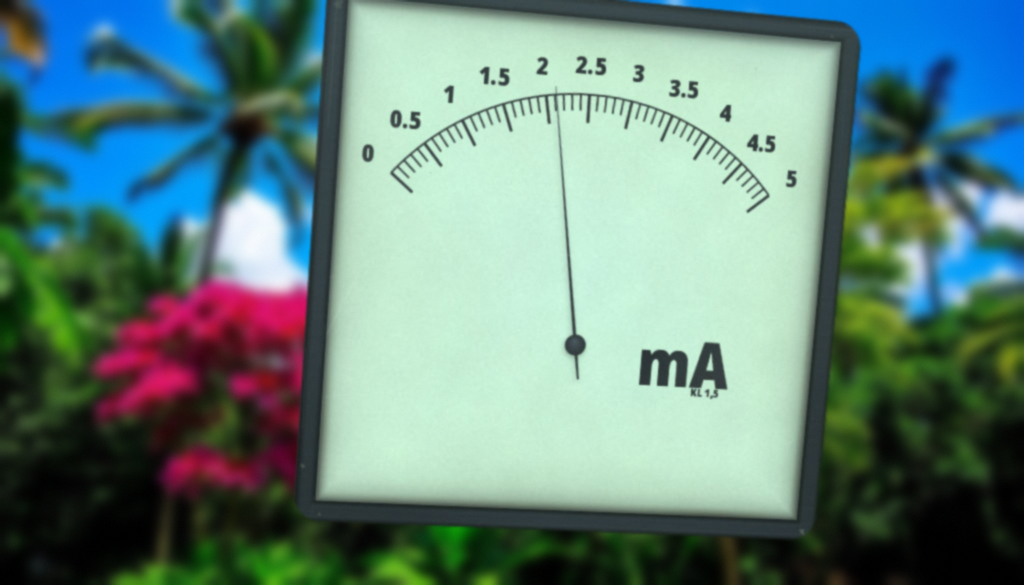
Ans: **2.1** mA
